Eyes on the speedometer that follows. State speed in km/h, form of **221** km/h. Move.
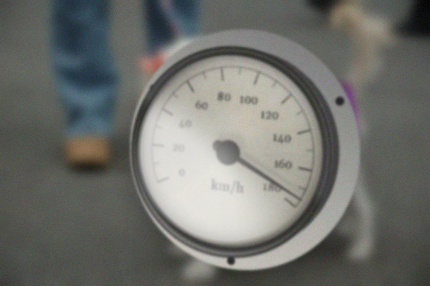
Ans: **175** km/h
